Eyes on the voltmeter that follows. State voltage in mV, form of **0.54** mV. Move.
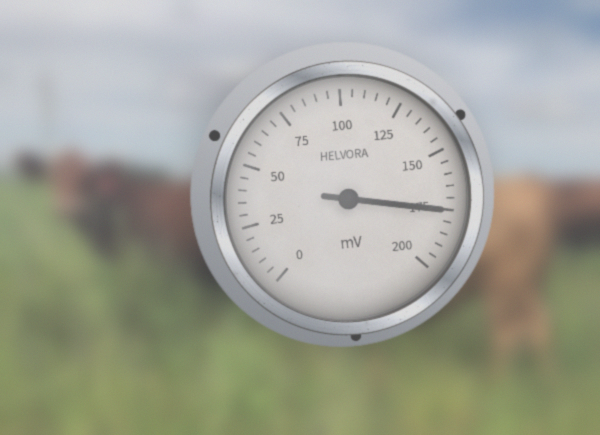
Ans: **175** mV
